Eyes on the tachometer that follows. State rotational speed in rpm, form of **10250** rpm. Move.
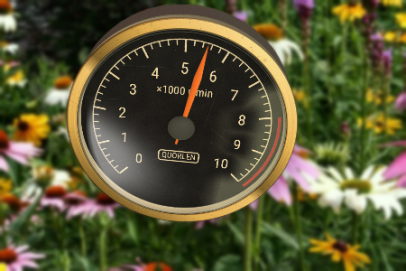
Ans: **5500** rpm
